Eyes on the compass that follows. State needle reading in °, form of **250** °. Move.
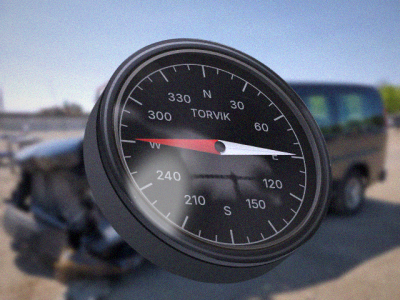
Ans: **270** °
